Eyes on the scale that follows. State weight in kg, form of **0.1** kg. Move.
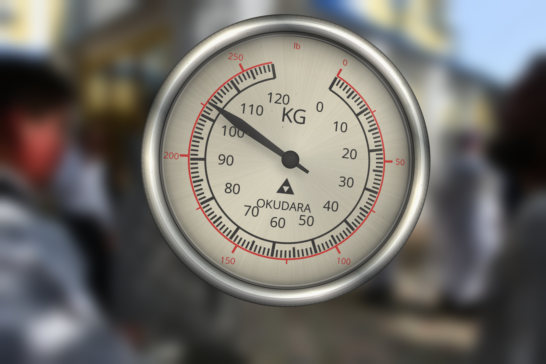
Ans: **103** kg
